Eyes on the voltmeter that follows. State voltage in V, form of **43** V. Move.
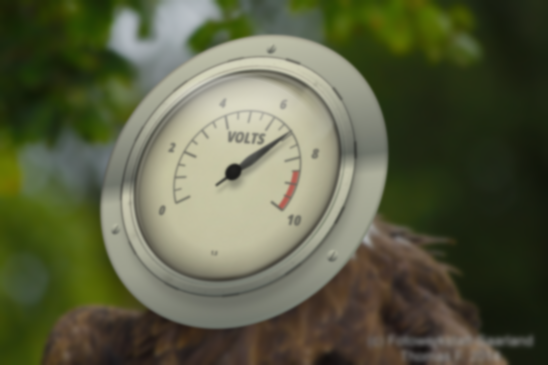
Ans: **7** V
